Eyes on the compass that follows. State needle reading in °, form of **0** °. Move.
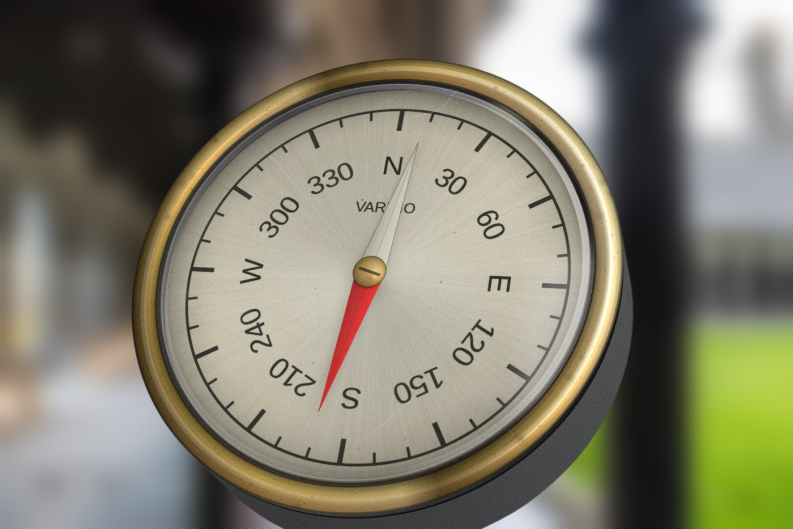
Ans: **190** °
